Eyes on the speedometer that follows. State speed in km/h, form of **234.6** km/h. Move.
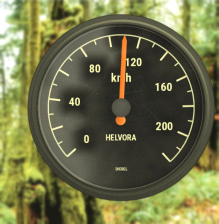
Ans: **110** km/h
